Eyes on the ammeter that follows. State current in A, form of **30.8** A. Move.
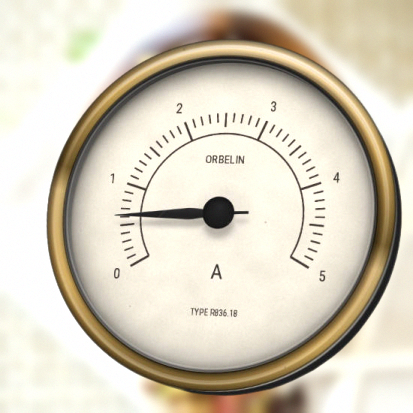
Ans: **0.6** A
